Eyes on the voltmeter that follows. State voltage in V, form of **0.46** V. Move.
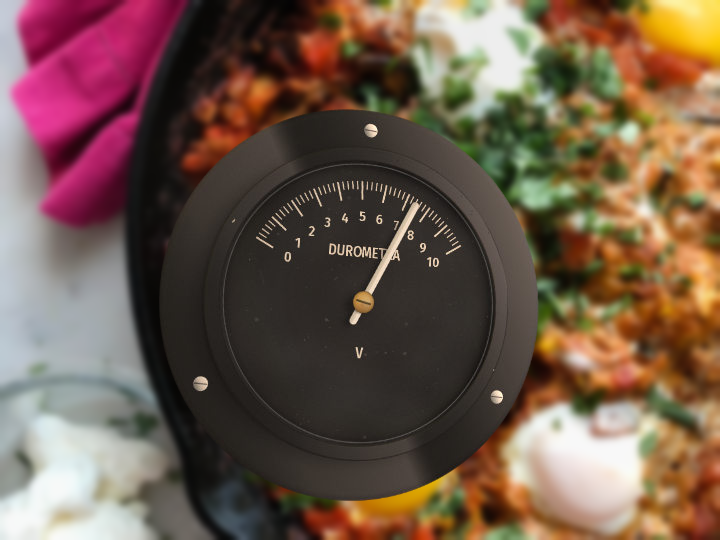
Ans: **7.4** V
